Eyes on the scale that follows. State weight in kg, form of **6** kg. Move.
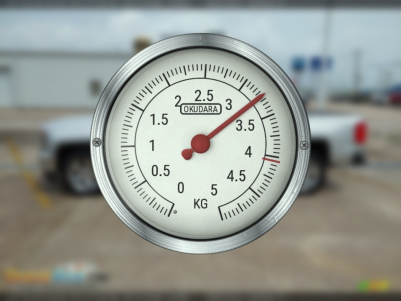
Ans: **3.25** kg
